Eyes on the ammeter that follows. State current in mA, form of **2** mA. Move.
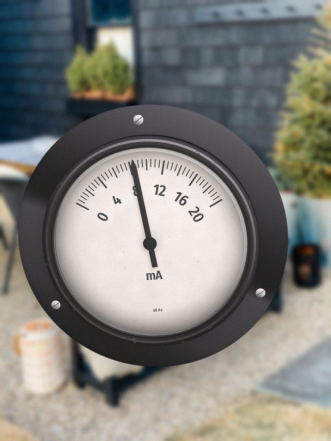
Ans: **8.5** mA
